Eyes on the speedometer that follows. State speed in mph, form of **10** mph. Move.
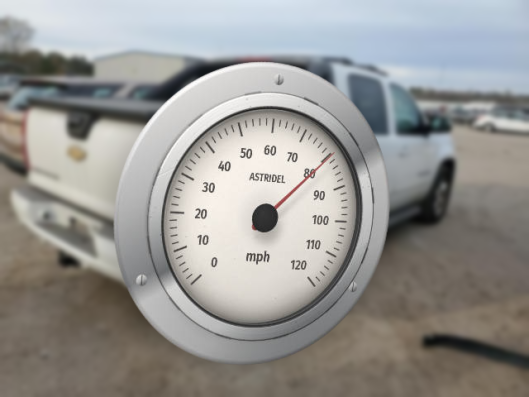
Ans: **80** mph
